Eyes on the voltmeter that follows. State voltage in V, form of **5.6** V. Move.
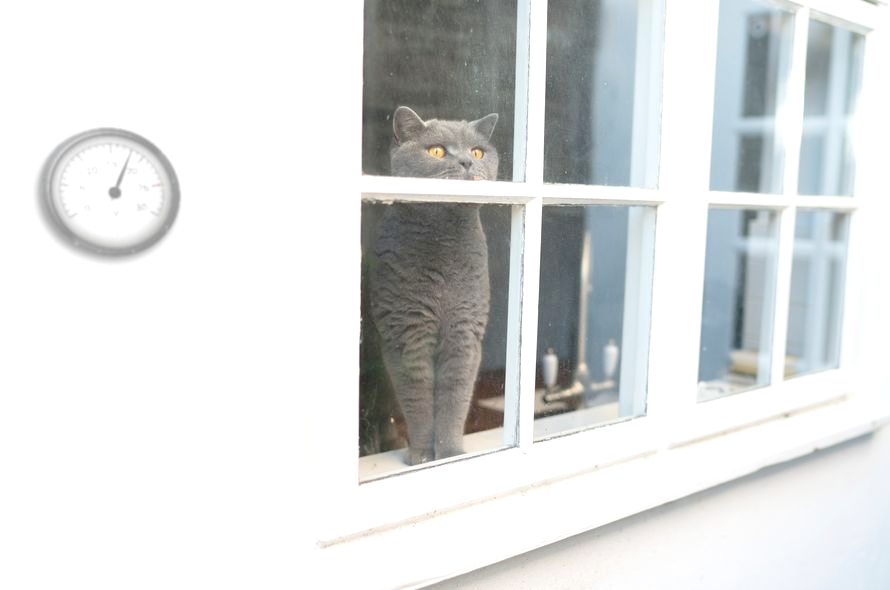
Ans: **18** V
